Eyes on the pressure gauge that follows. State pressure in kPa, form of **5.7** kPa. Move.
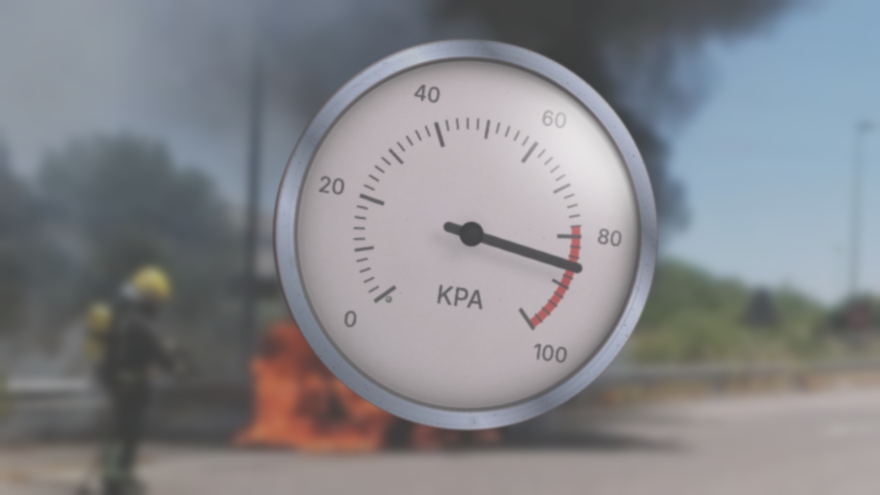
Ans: **86** kPa
